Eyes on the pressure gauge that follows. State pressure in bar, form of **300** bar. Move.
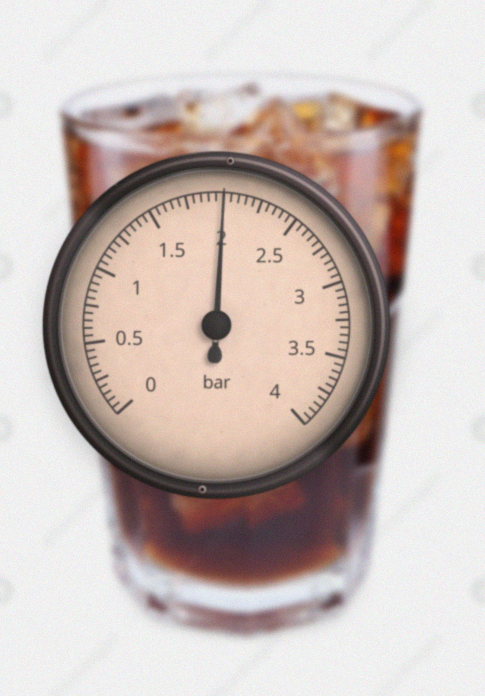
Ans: **2** bar
